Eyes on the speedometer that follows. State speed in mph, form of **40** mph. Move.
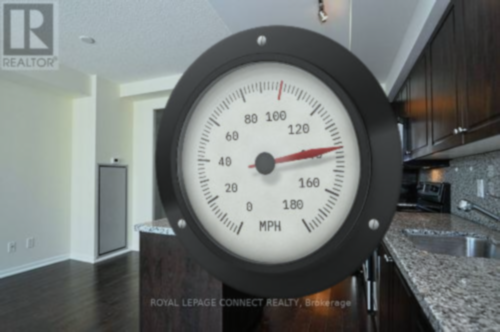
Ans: **140** mph
